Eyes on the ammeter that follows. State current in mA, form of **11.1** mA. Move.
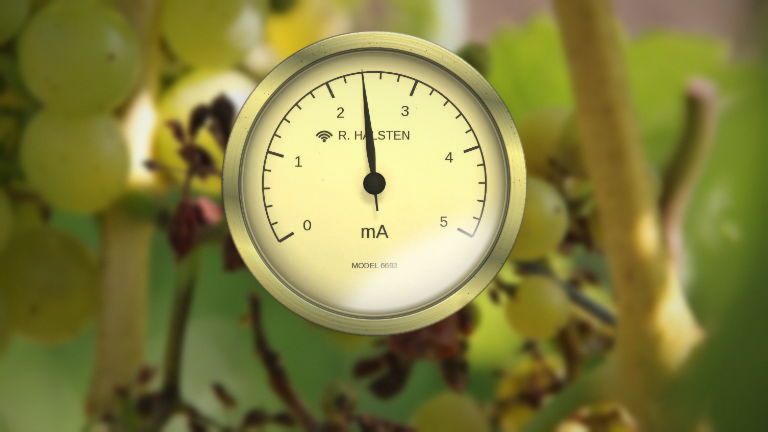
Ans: **2.4** mA
